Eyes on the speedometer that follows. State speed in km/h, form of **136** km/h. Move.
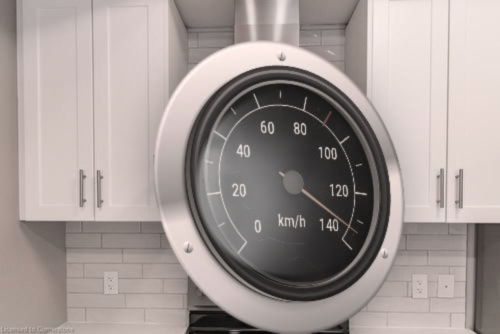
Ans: **135** km/h
